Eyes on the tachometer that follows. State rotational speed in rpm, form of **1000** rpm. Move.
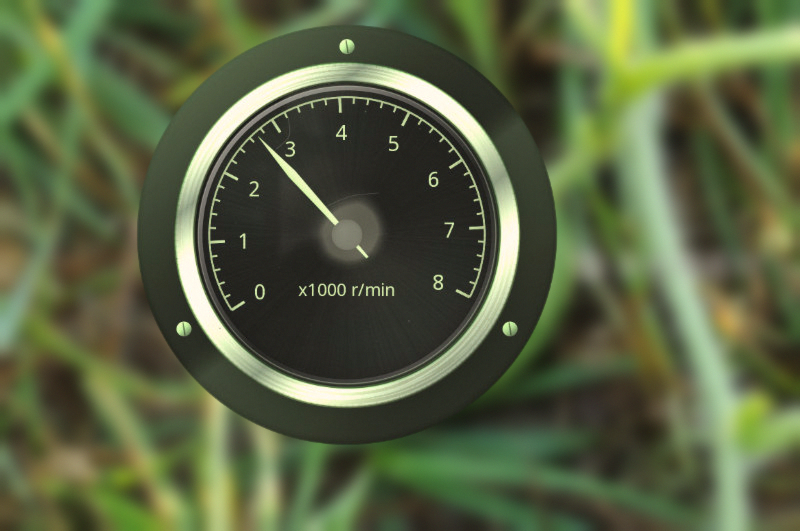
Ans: **2700** rpm
